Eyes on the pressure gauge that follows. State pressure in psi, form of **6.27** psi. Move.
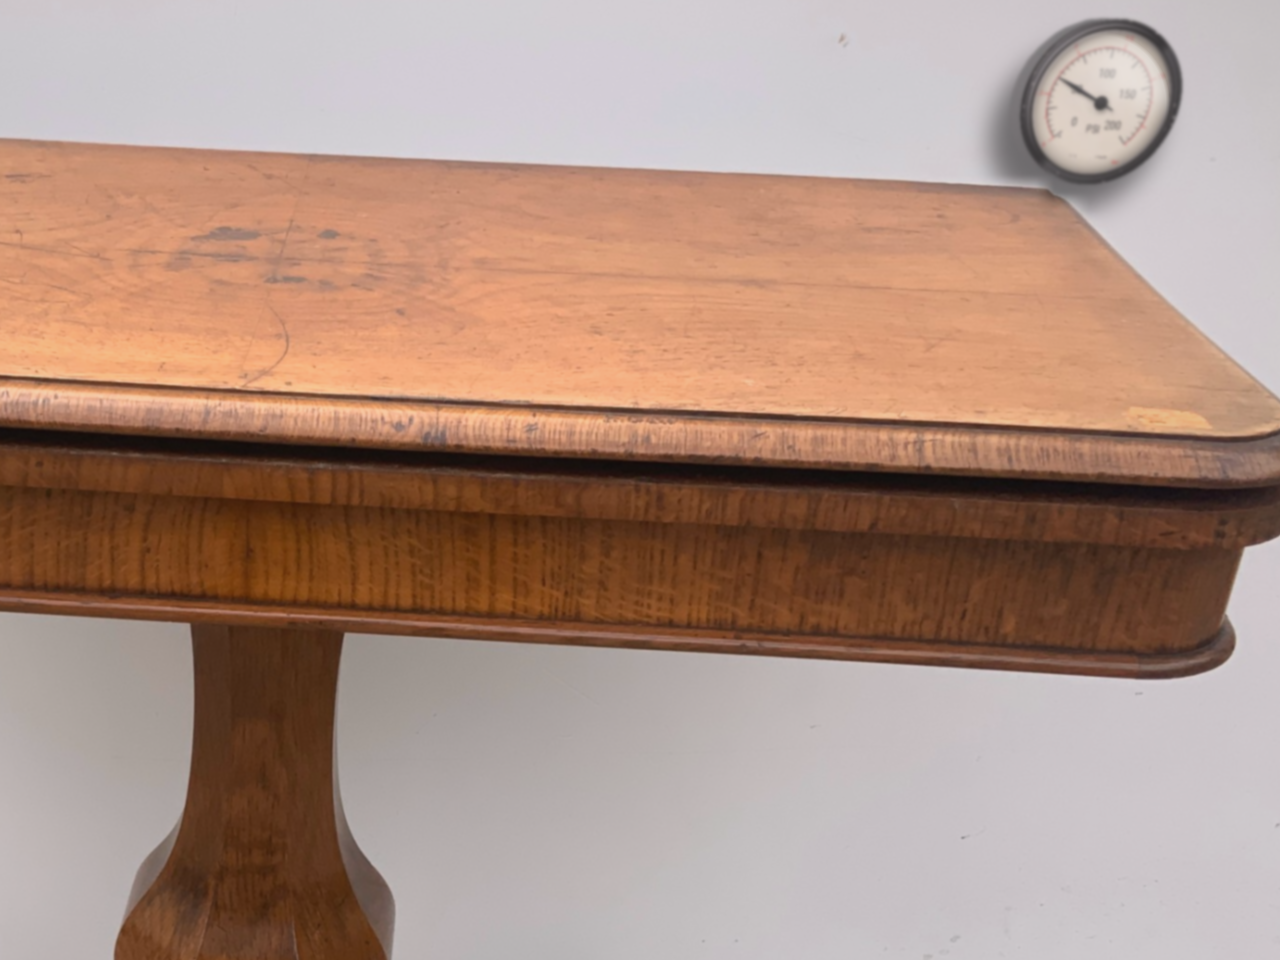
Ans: **50** psi
